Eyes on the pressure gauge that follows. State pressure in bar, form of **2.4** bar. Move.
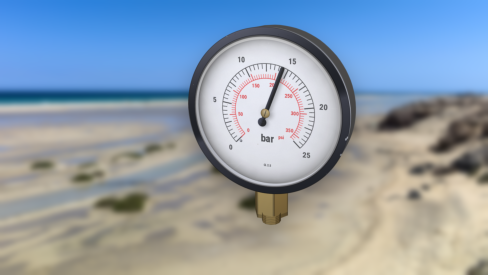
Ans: **14.5** bar
